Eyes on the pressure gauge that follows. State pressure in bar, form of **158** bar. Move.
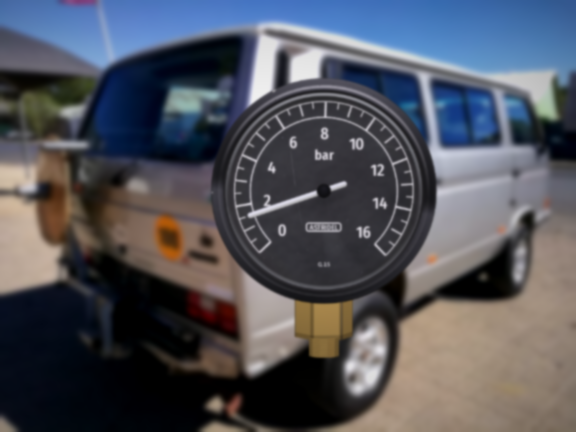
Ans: **1.5** bar
